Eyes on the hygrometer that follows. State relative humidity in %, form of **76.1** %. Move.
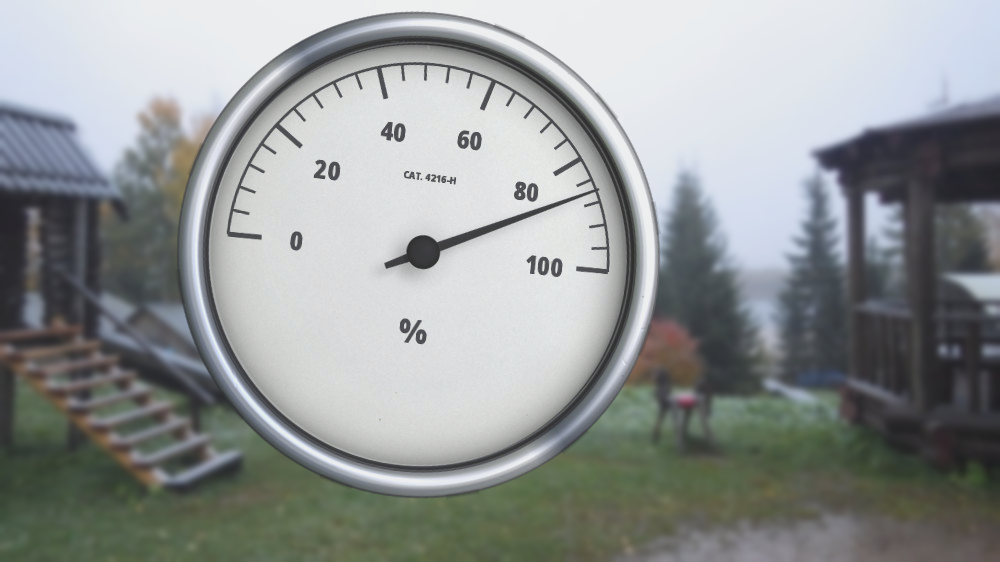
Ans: **86** %
